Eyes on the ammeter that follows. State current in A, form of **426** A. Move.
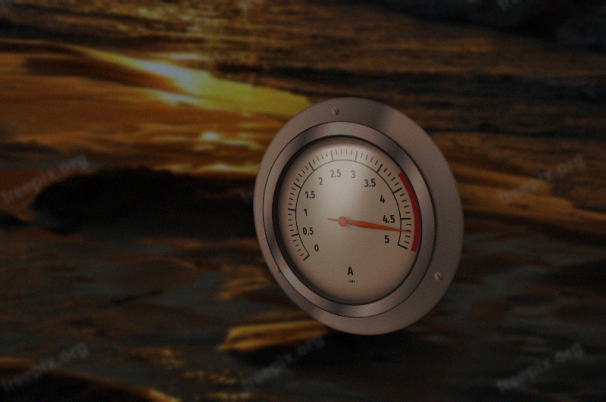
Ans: **4.7** A
